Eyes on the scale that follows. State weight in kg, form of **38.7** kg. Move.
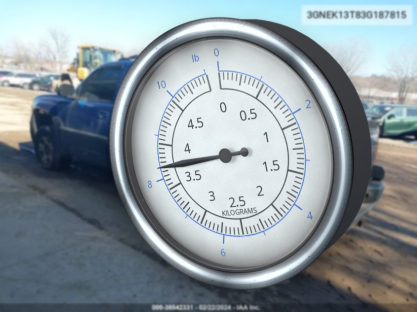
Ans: **3.75** kg
